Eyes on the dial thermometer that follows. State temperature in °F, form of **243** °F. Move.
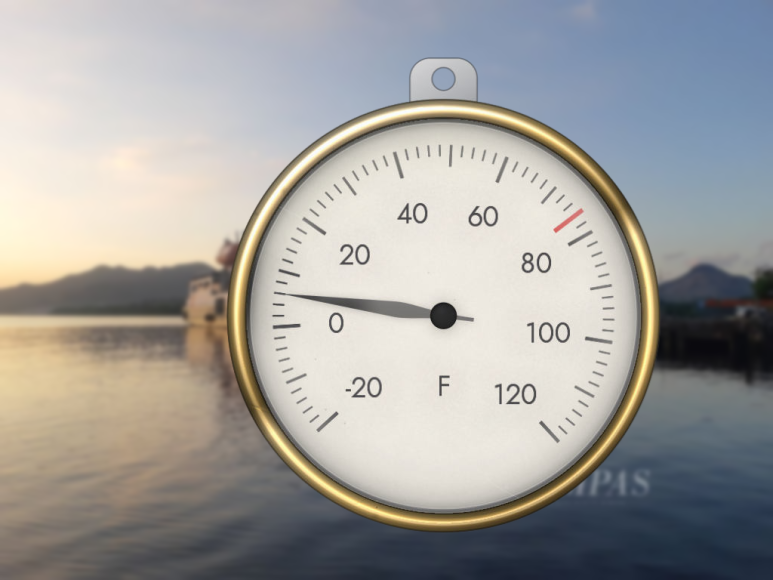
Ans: **6** °F
